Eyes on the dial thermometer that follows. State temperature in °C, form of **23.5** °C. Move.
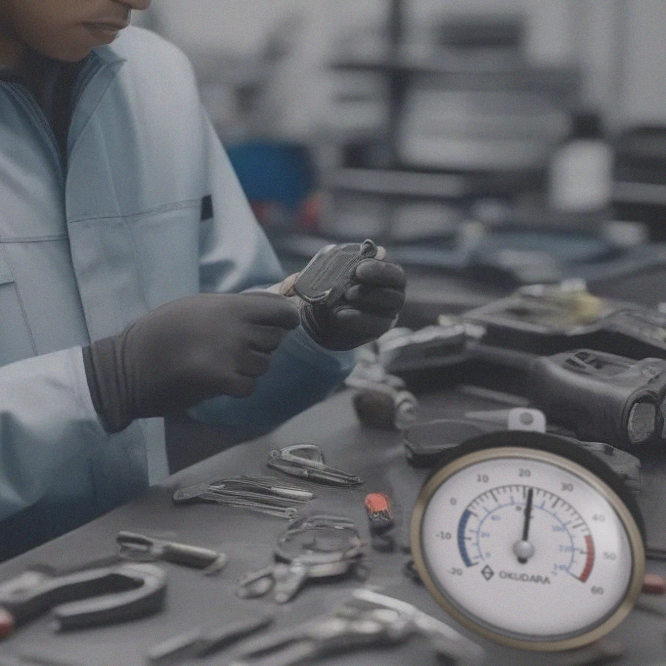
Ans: **22** °C
